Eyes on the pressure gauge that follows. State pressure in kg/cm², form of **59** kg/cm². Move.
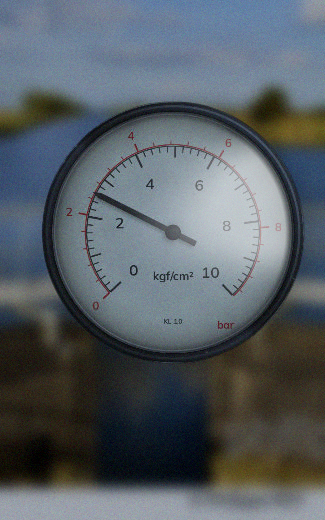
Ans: **2.6** kg/cm²
